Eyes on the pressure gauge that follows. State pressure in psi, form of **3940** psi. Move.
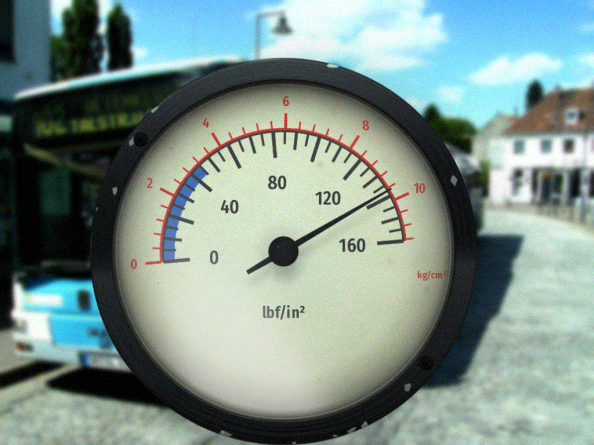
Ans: **137.5** psi
